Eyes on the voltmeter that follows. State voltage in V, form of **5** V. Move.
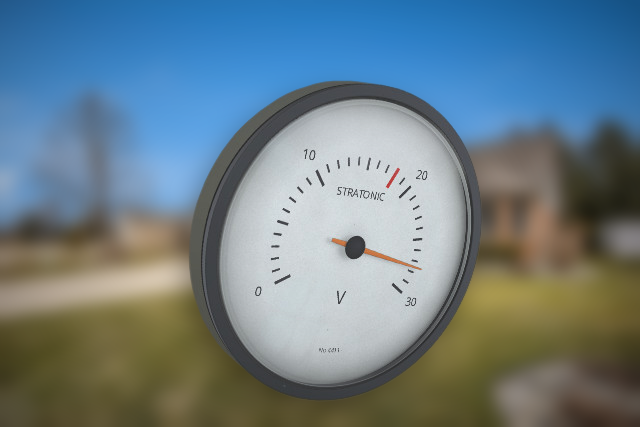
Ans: **27.5** V
